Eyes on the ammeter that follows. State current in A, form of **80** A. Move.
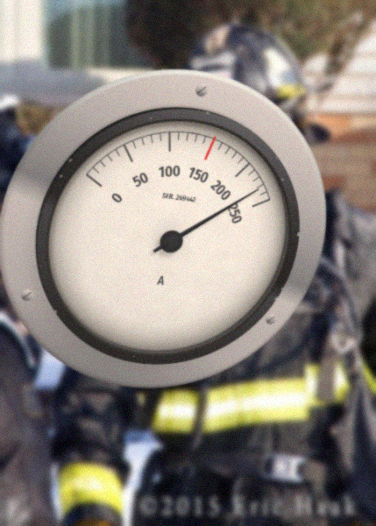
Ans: **230** A
